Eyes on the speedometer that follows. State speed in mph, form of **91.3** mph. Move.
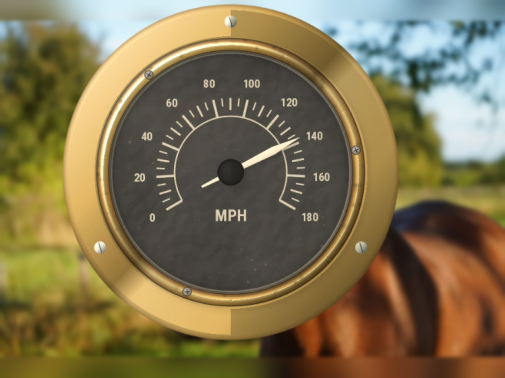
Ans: **137.5** mph
